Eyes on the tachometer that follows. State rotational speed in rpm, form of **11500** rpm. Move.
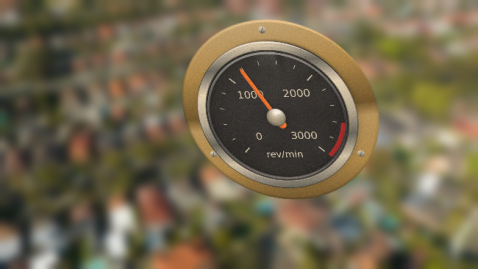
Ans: **1200** rpm
